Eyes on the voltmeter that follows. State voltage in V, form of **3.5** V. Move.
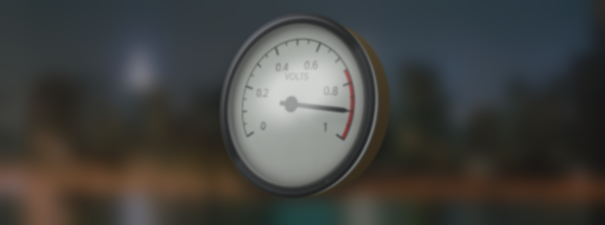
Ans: **0.9** V
